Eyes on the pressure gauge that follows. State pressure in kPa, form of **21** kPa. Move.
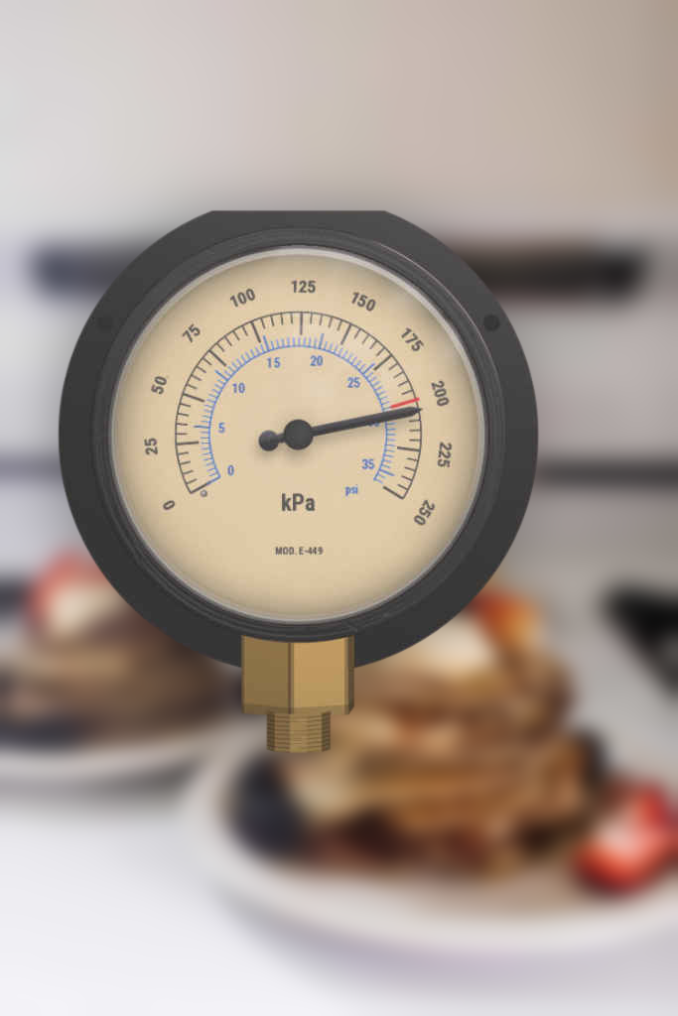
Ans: **205** kPa
